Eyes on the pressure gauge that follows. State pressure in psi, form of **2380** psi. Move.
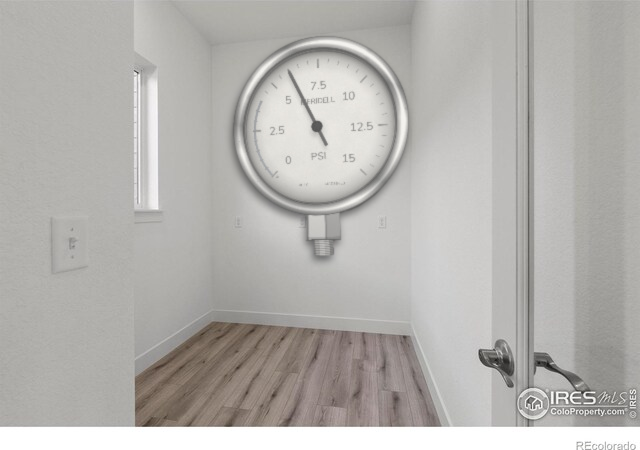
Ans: **6** psi
